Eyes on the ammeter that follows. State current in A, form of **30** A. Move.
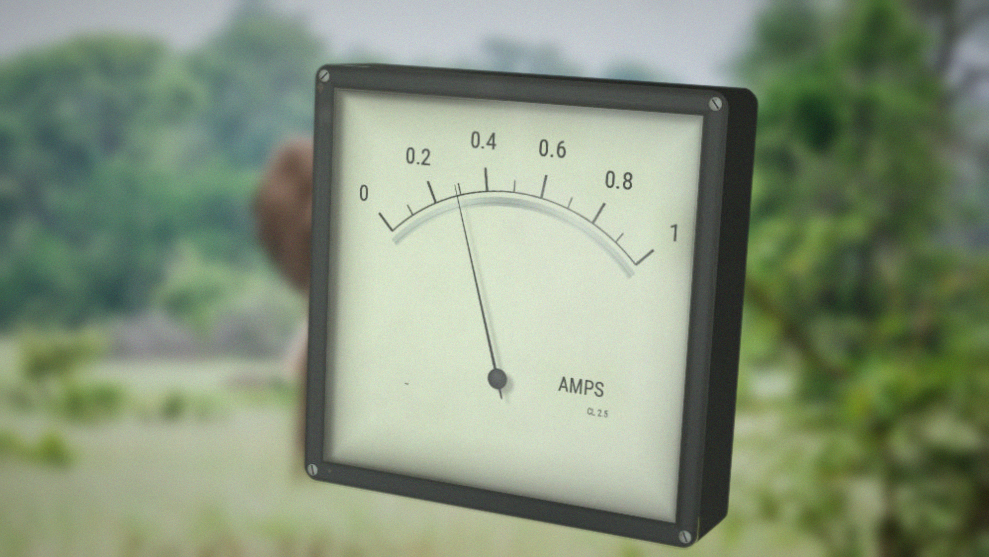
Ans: **0.3** A
